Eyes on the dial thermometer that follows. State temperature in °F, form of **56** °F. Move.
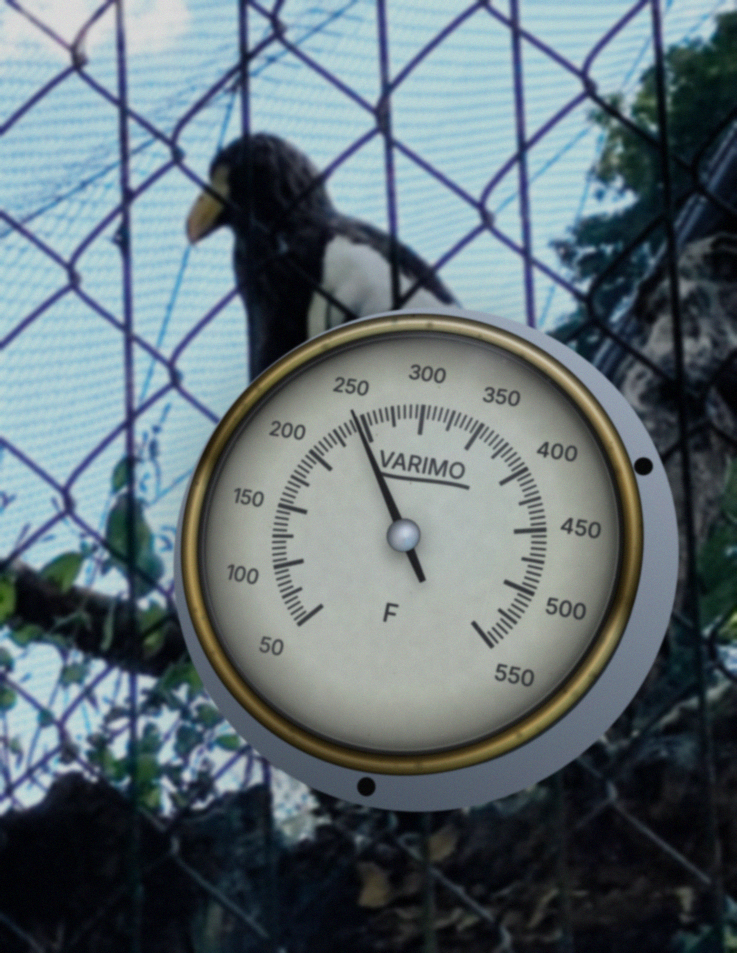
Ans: **245** °F
